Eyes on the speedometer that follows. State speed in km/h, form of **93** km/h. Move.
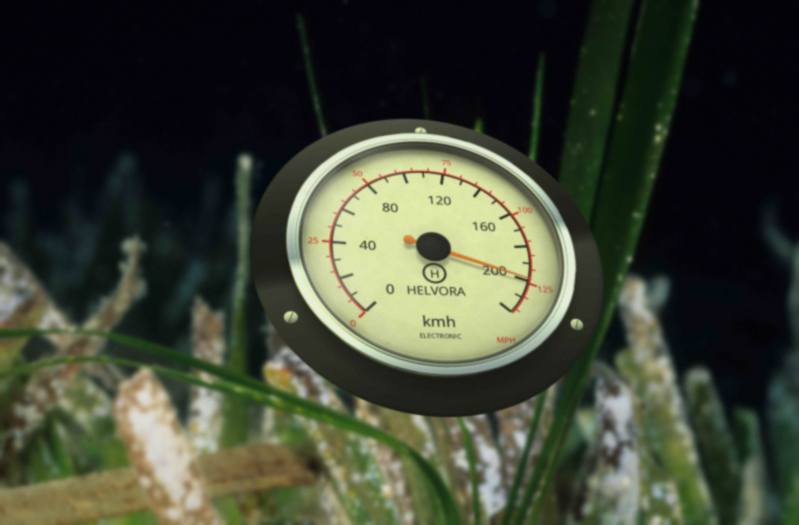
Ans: **200** km/h
